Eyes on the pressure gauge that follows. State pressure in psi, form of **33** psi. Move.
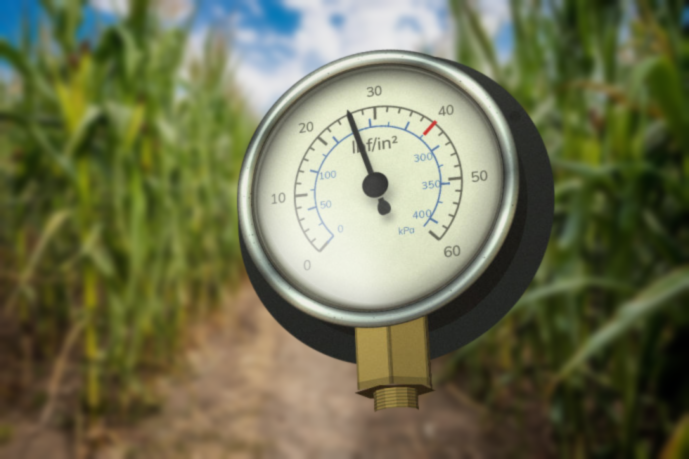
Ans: **26** psi
